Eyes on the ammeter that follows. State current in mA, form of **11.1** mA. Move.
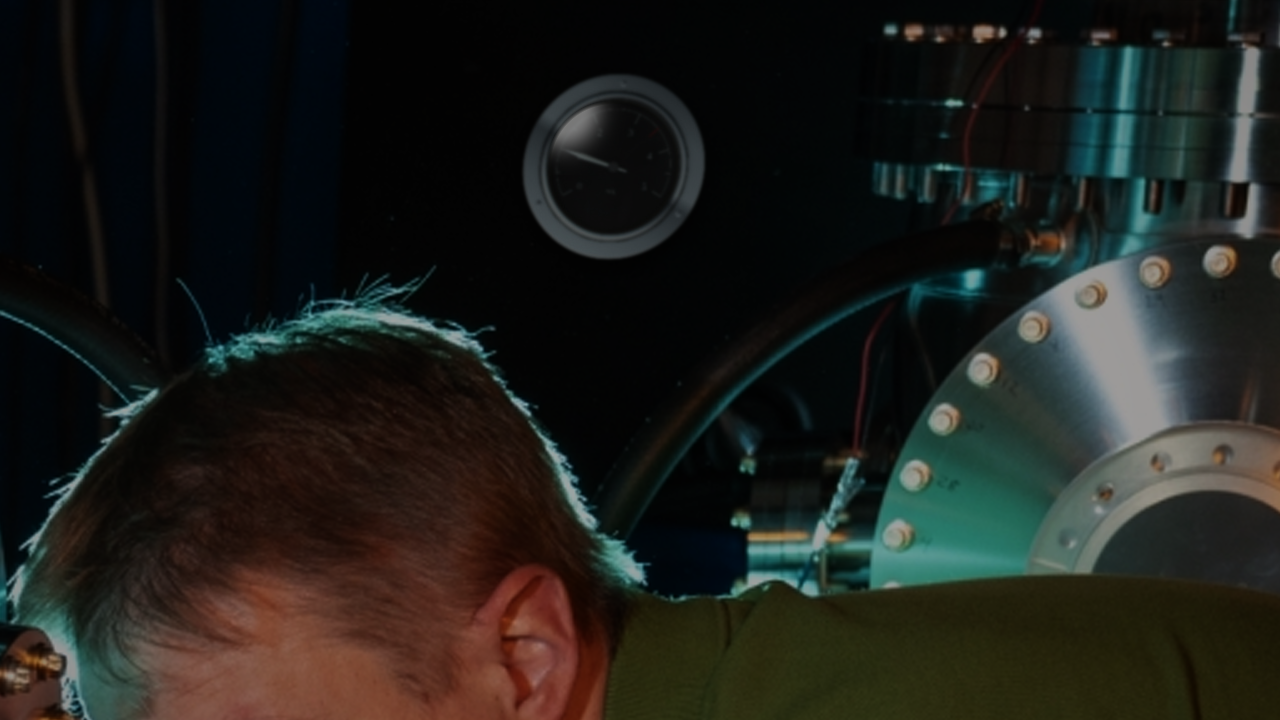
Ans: **1** mA
